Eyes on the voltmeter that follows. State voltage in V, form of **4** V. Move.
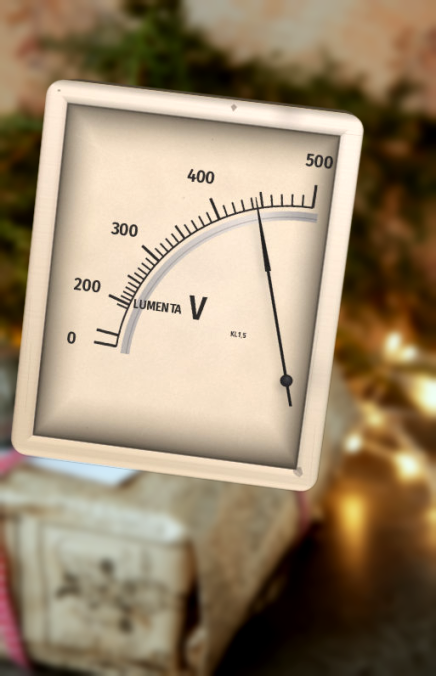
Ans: **445** V
